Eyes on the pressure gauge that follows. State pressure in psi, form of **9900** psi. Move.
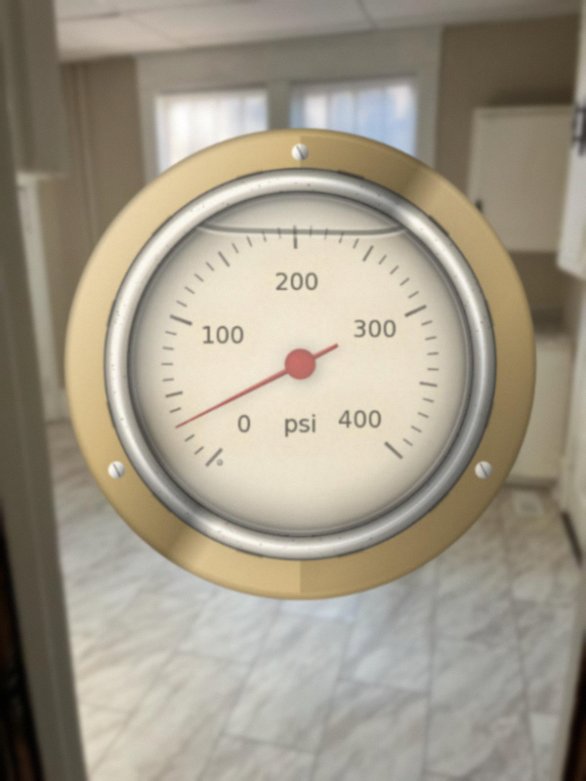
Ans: **30** psi
